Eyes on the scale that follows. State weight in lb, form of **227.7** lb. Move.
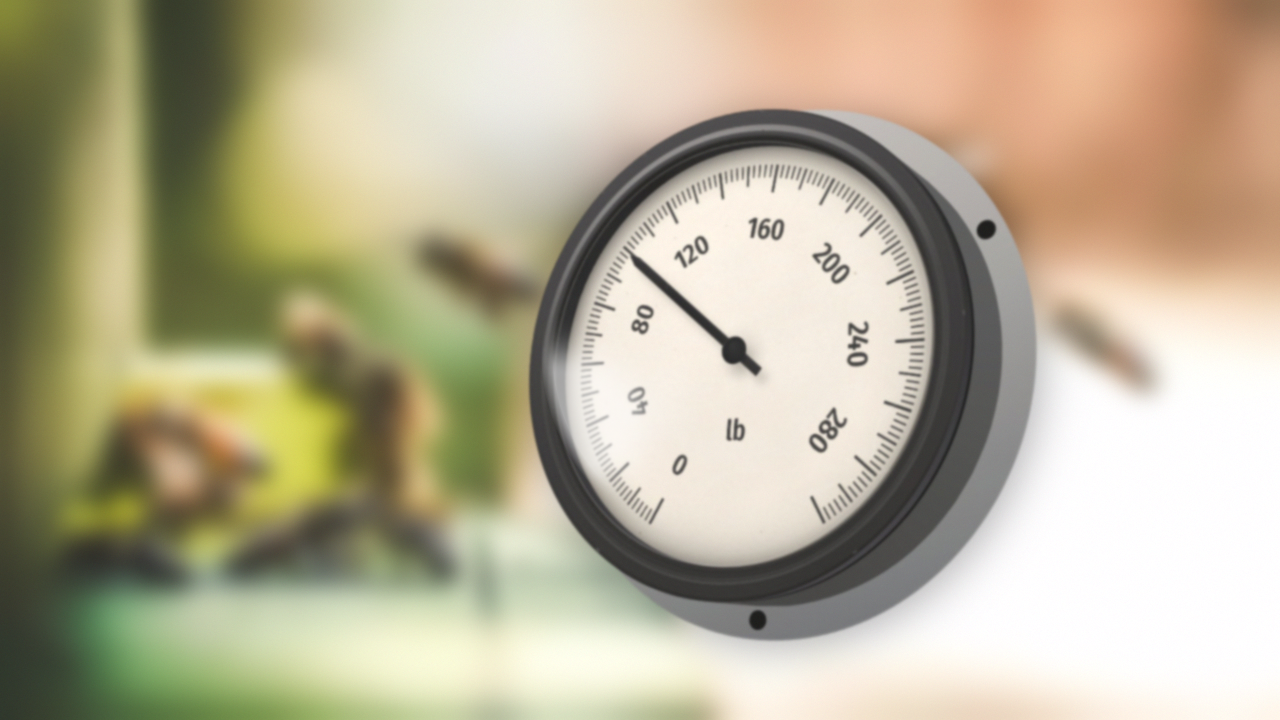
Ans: **100** lb
